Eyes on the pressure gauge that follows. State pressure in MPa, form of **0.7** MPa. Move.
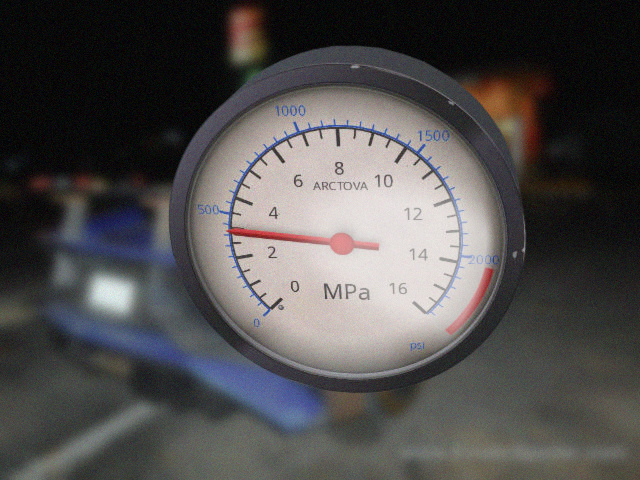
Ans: **3** MPa
